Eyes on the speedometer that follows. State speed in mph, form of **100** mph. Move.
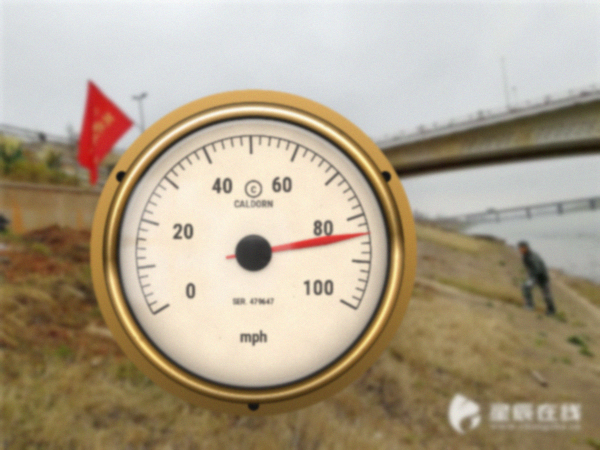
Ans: **84** mph
